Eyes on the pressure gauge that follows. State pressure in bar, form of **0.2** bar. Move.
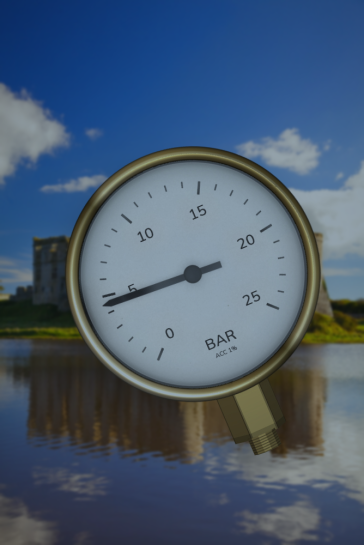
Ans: **4.5** bar
